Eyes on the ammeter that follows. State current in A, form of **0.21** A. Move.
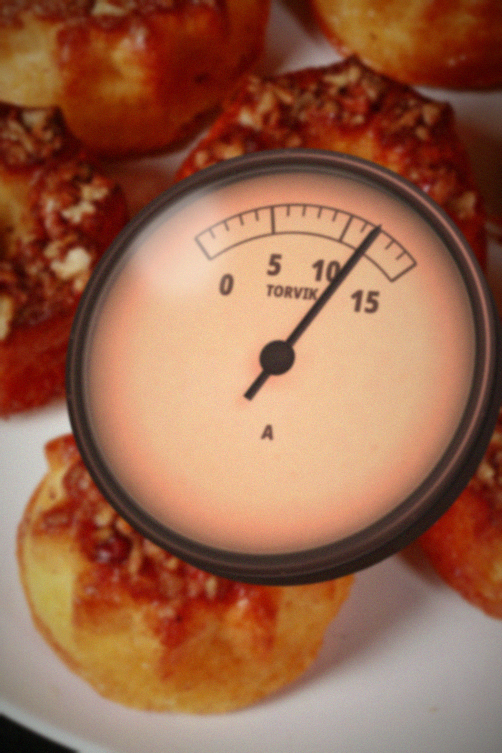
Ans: **12** A
